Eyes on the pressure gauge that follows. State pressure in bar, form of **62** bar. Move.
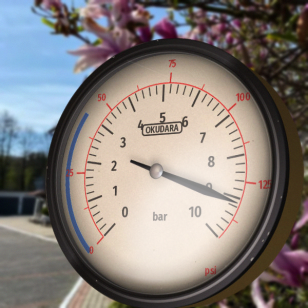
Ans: **9.1** bar
